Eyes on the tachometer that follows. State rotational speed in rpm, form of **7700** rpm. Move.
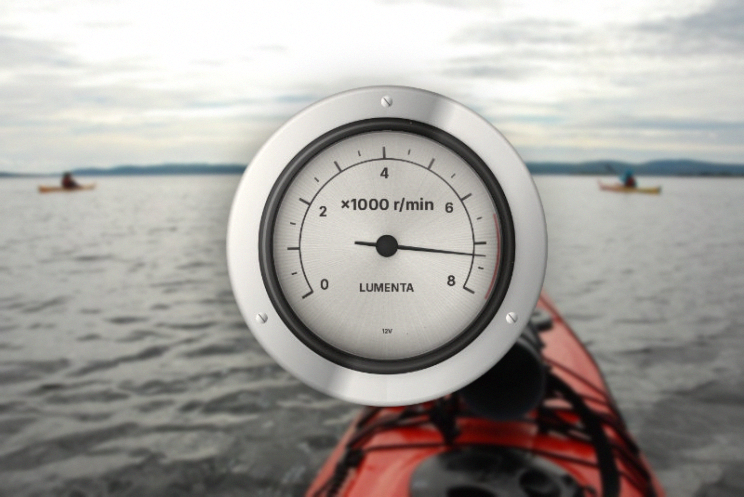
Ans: **7250** rpm
